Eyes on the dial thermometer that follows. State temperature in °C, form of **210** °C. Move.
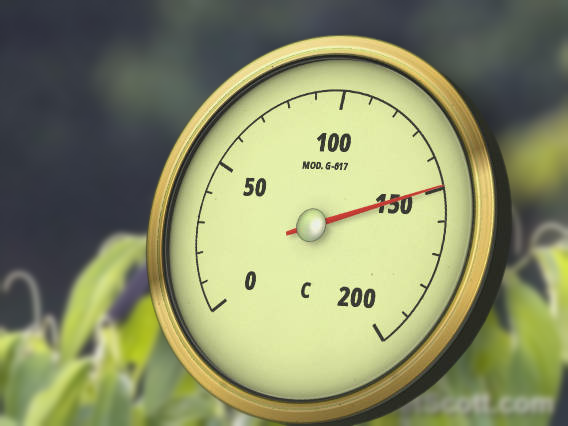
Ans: **150** °C
